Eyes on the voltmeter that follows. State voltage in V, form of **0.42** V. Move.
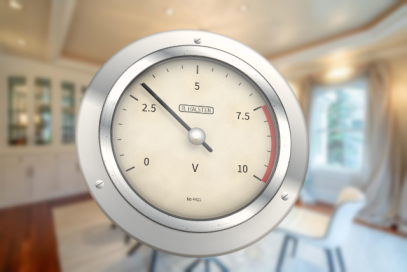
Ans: **3** V
